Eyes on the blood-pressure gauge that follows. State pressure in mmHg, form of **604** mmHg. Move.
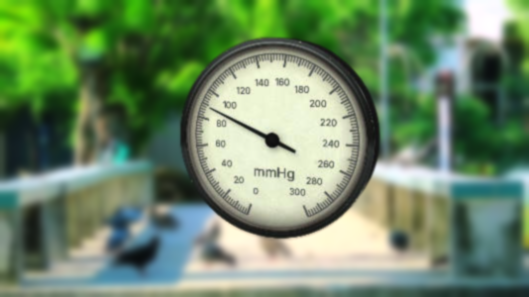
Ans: **90** mmHg
